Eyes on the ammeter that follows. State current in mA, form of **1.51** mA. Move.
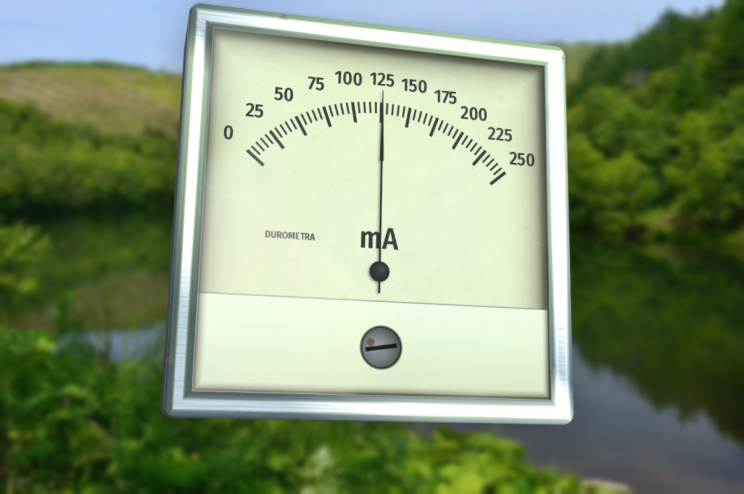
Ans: **125** mA
